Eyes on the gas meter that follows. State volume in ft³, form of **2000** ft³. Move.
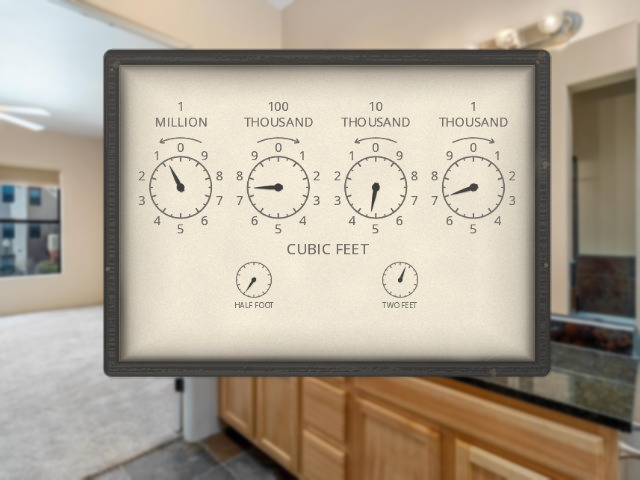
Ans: **74700** ft³
